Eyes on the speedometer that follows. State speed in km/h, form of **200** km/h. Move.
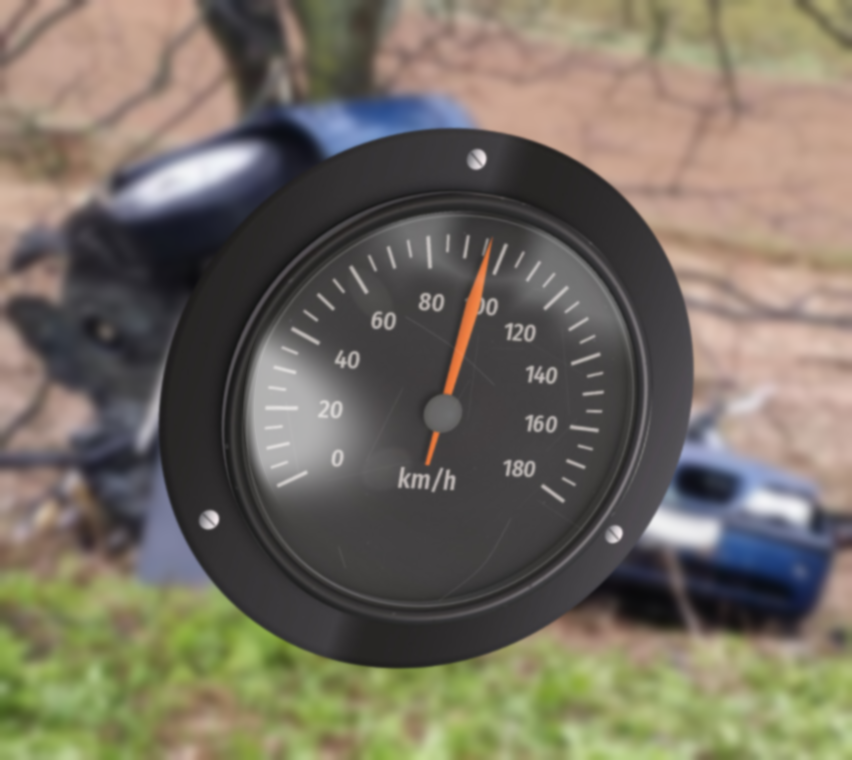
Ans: **95** km/h
